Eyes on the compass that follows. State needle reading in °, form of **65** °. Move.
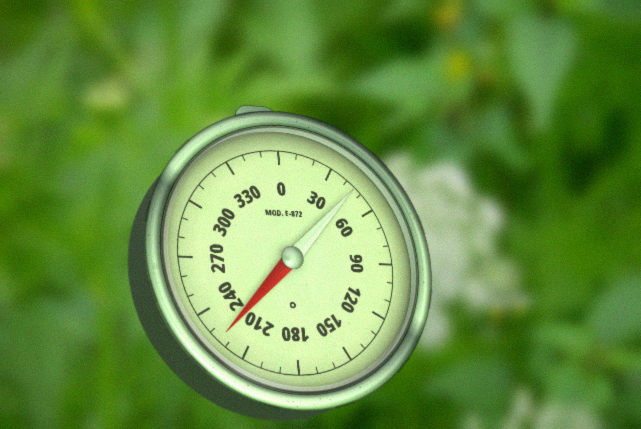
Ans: **225** °
